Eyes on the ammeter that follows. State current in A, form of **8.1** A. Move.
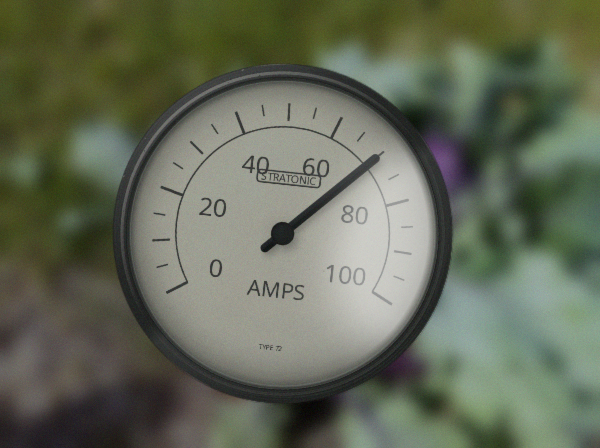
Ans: **70** A
